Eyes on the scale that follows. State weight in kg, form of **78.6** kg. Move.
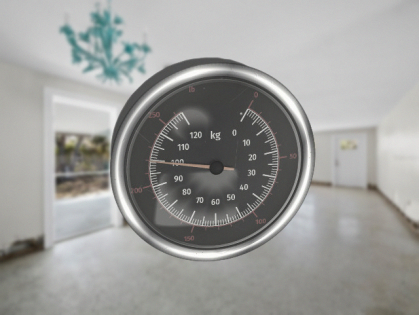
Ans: **100** kg
